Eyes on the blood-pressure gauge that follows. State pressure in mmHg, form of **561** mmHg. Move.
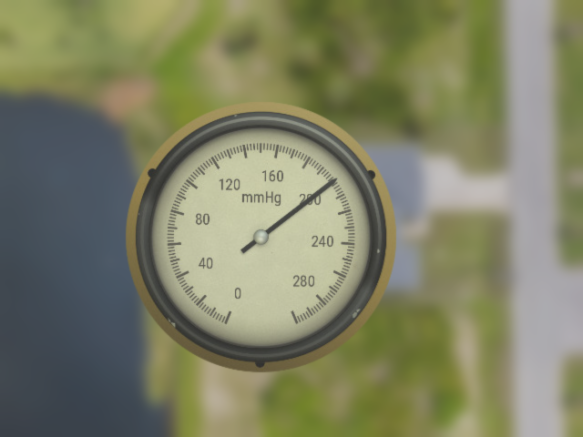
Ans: **200** mmHg
